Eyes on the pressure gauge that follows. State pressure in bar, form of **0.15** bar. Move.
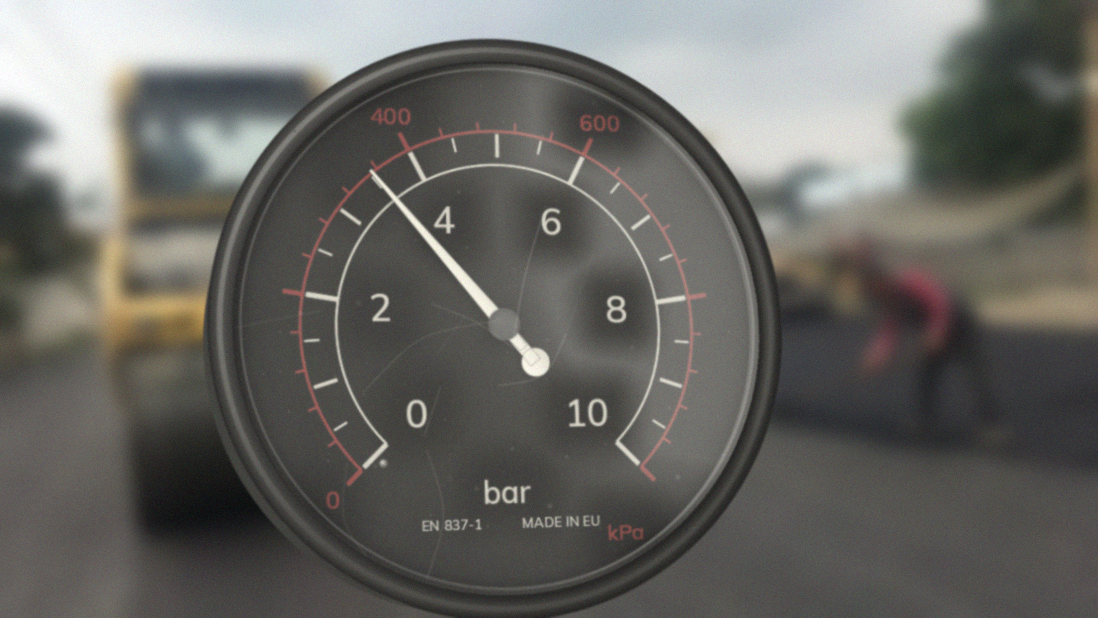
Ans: **3.5** bar
